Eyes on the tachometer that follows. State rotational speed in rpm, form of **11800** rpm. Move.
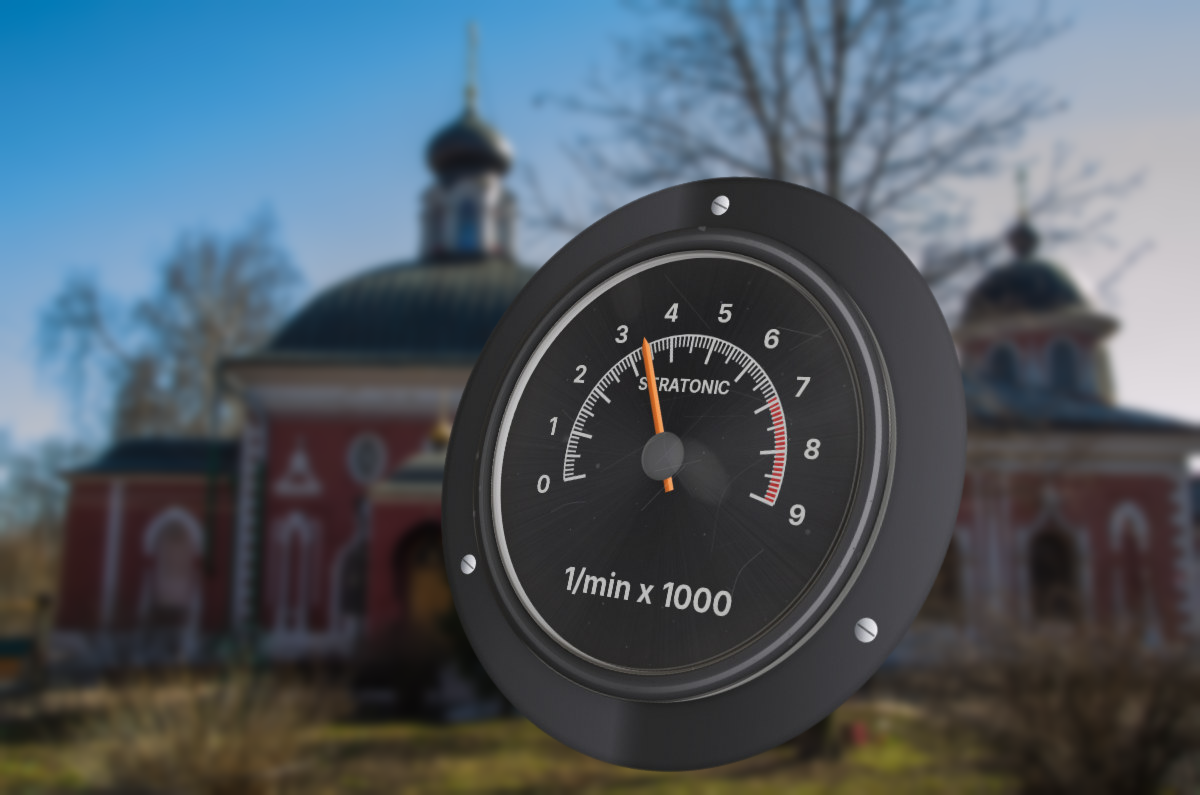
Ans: **3500** rpm
